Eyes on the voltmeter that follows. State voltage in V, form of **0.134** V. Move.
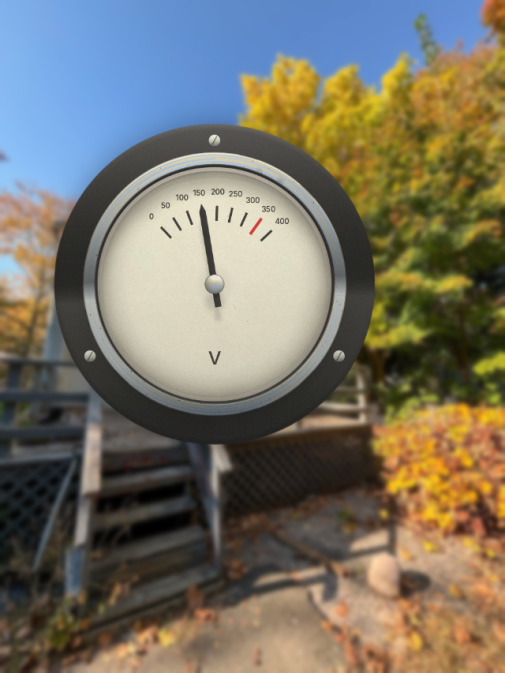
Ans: **150** V
